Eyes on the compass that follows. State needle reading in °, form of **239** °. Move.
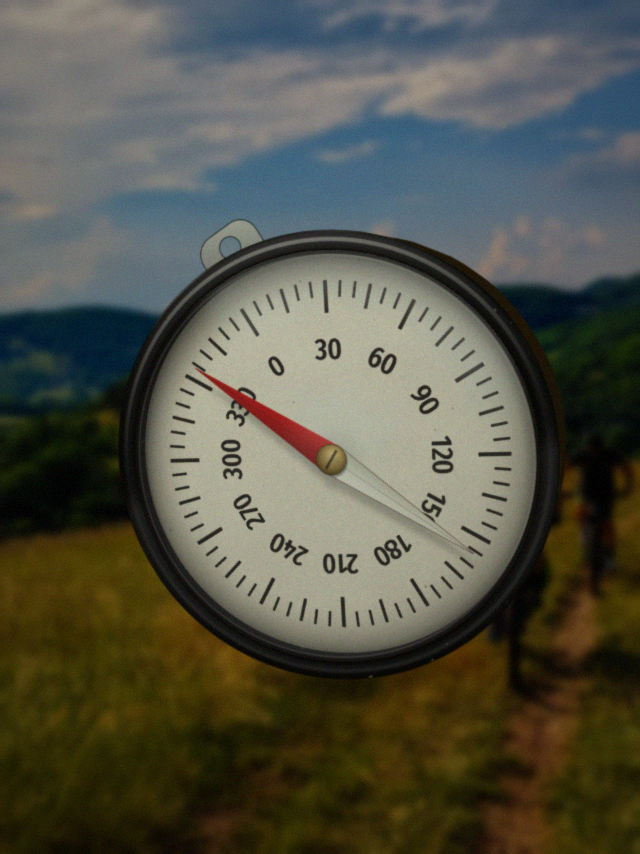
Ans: **335** °
